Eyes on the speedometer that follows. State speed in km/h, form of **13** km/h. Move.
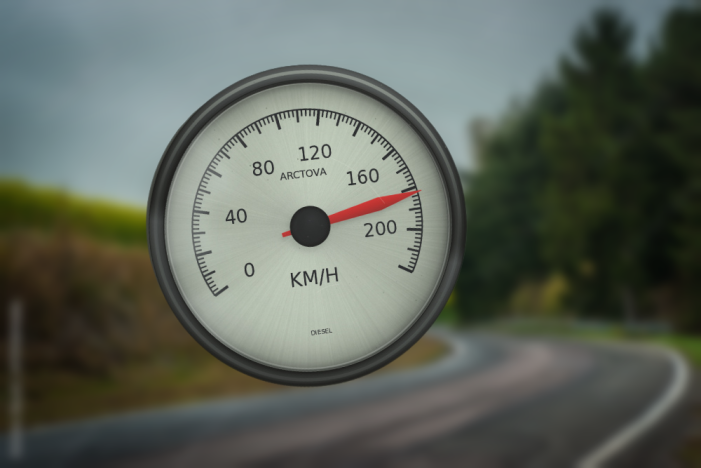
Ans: **182** km/h
